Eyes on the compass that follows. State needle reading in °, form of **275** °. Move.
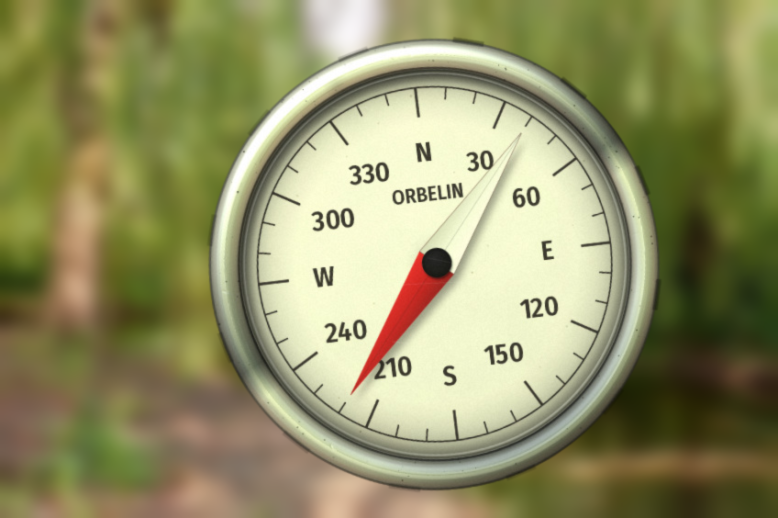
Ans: **220** °
